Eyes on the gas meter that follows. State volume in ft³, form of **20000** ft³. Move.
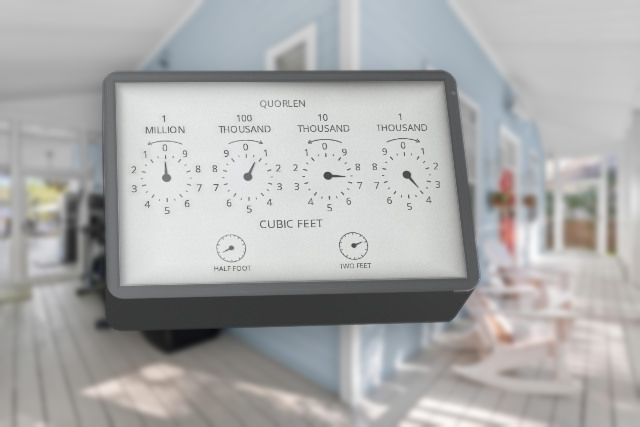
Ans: **7400** ft³
